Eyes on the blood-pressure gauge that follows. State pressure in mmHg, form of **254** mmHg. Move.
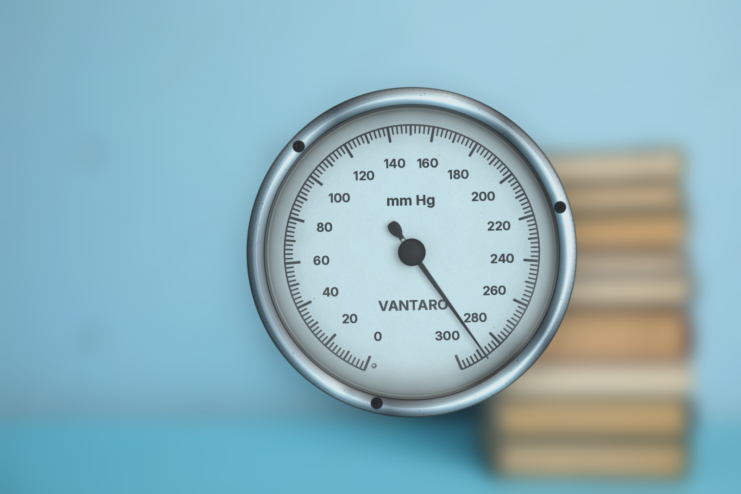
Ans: **288** mmHg
